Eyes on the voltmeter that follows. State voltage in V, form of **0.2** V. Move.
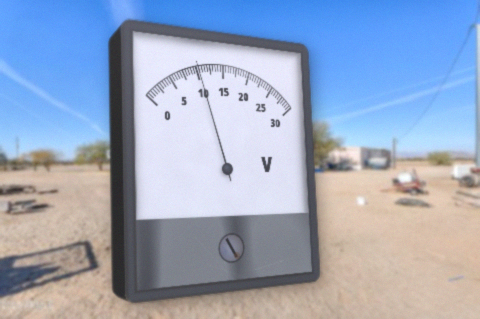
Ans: **10** V
